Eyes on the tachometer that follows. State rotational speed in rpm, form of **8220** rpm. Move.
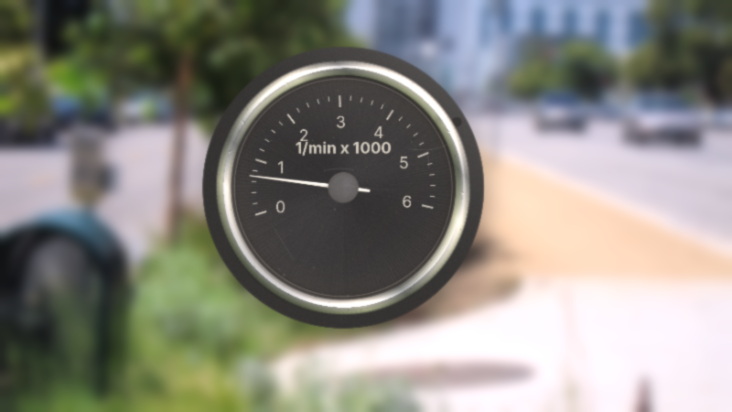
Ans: **700** rpm
